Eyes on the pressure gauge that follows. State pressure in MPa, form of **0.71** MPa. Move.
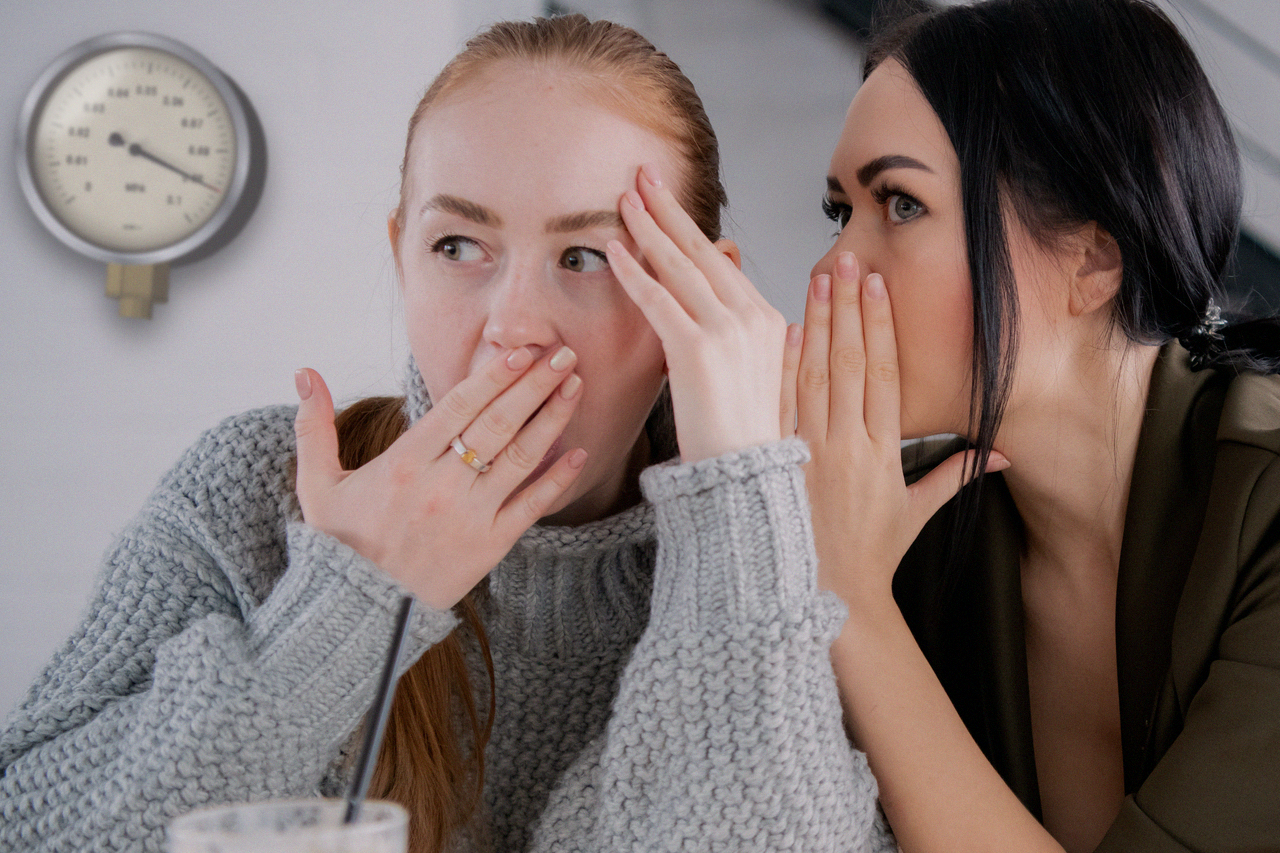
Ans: **0.09** MPa
